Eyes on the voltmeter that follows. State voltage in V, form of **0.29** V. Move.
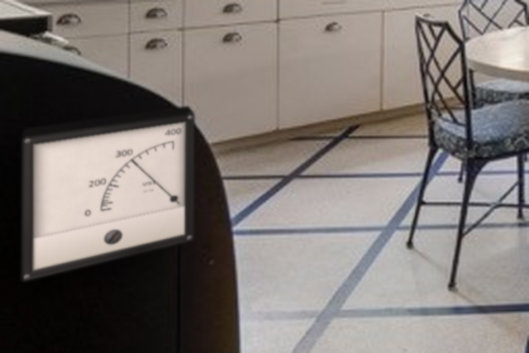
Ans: **300** V
